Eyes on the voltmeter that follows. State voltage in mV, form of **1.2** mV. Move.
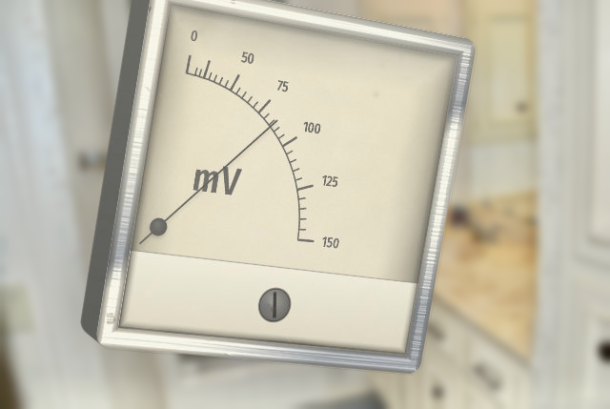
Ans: **85** mV
